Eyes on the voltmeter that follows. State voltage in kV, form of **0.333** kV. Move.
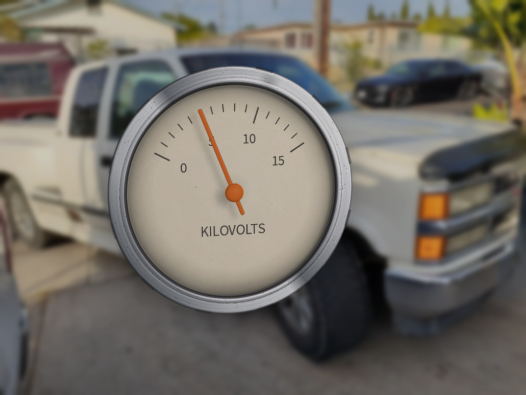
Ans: **5** kV
